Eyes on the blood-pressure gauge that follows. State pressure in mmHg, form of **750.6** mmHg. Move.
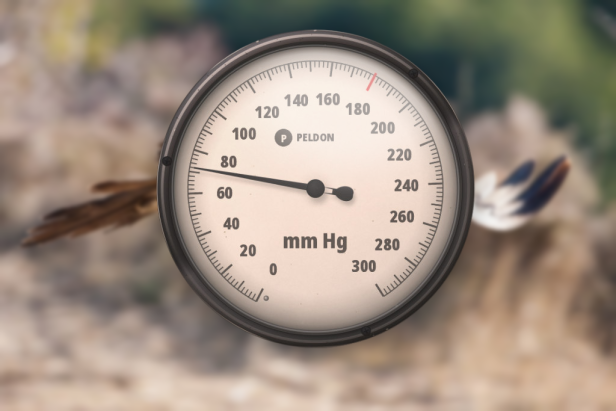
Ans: **72** mmHg
